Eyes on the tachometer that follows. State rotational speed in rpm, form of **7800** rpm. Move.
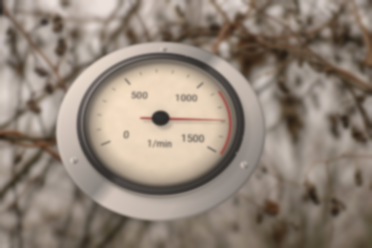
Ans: **1300** rpm
